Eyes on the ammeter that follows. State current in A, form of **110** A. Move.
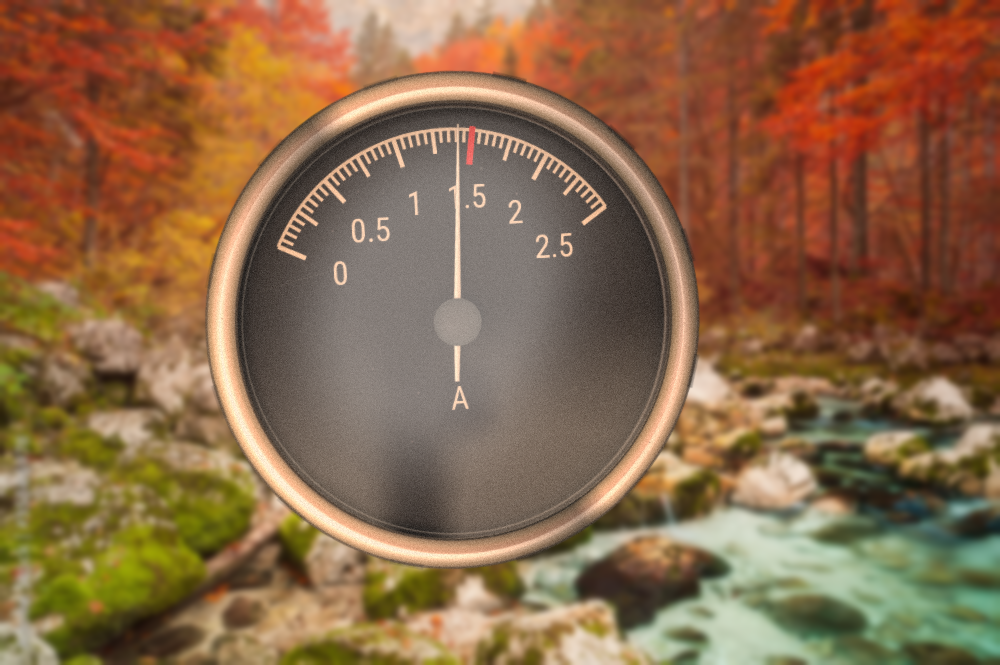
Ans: **1.4** A
